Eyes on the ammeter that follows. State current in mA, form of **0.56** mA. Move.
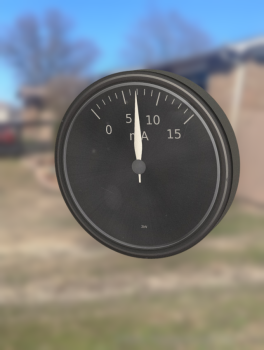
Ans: **7** mA
